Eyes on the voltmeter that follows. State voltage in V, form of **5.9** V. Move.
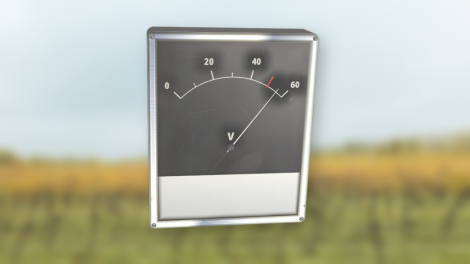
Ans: **55** V
